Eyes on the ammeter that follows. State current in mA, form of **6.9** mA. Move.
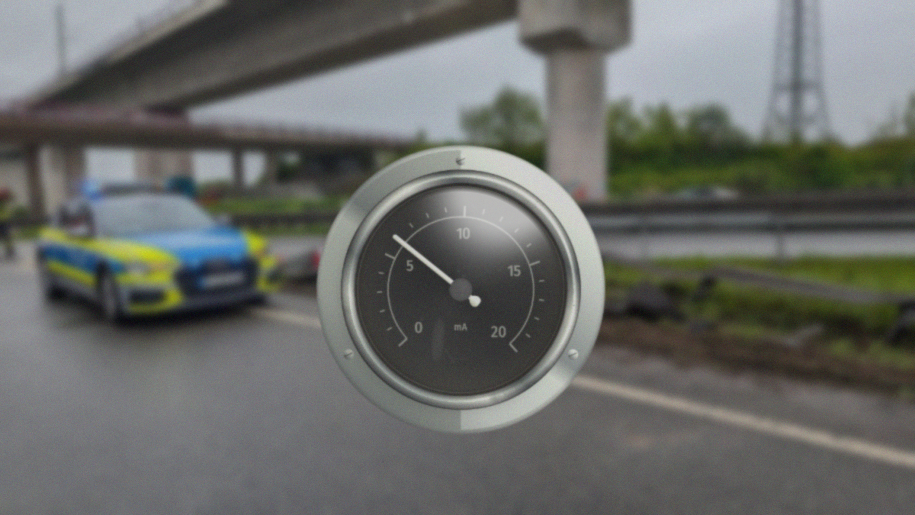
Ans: **6** mA
